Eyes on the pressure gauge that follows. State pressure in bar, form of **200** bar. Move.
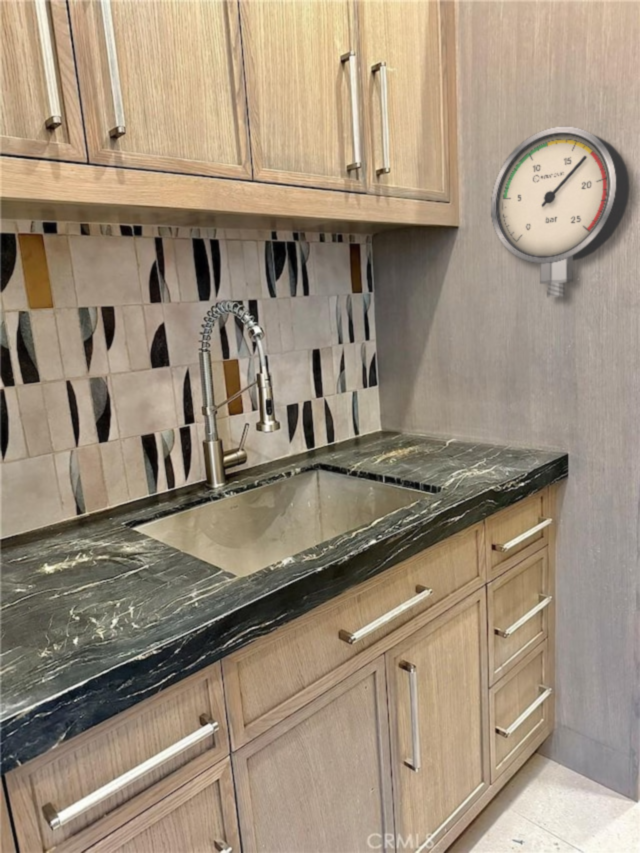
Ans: **17** bar
